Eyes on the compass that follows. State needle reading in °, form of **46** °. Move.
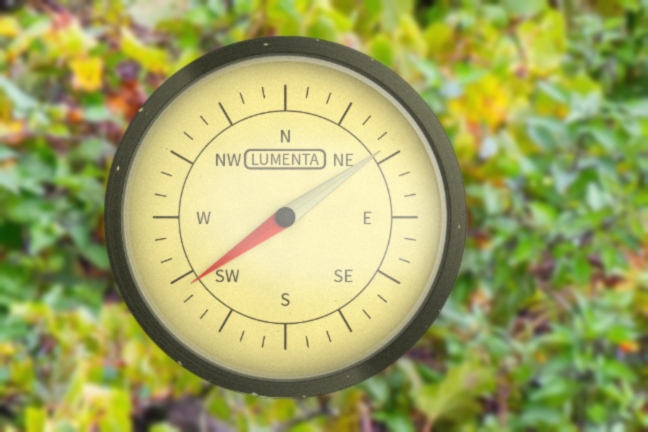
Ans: **235** °
